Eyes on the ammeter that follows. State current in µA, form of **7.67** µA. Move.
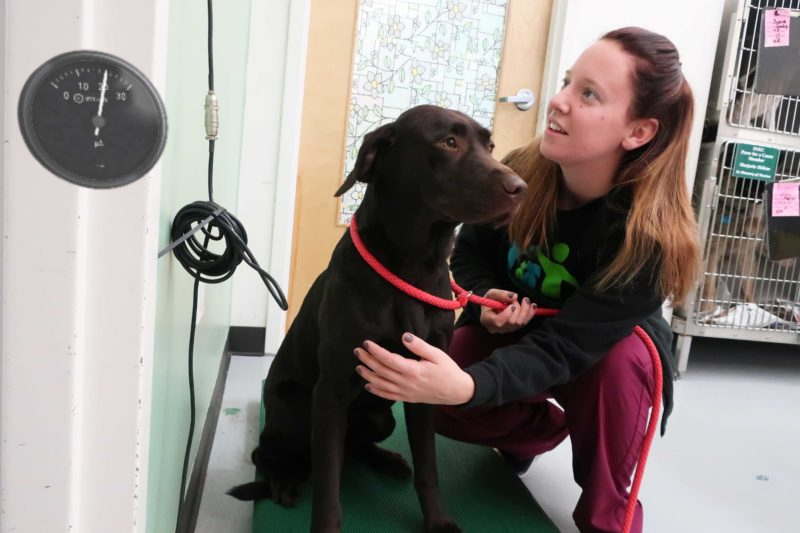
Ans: **20** µA
